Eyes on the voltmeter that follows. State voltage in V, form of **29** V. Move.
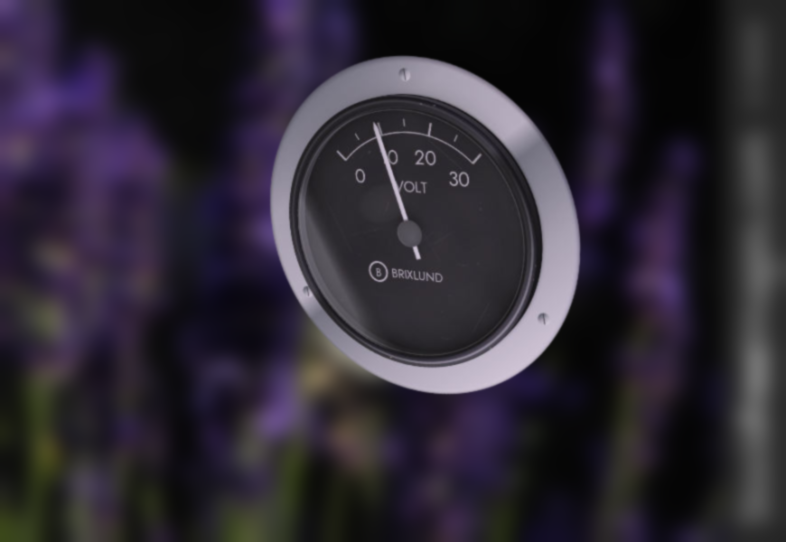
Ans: **10** V
